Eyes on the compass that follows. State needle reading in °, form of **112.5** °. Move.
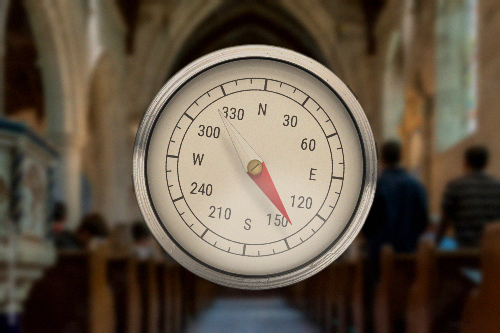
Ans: **140** °
